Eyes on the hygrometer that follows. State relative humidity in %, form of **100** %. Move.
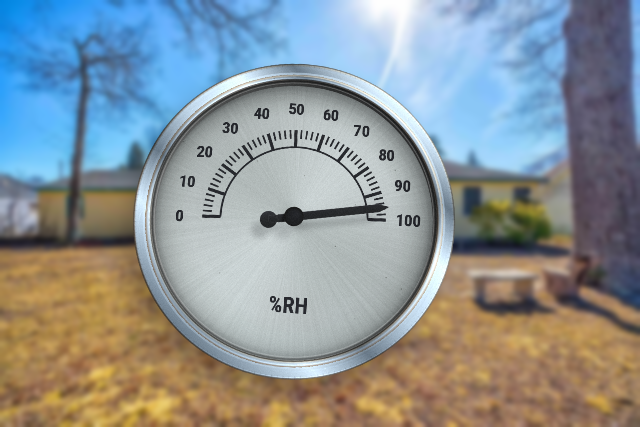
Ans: **96** %
